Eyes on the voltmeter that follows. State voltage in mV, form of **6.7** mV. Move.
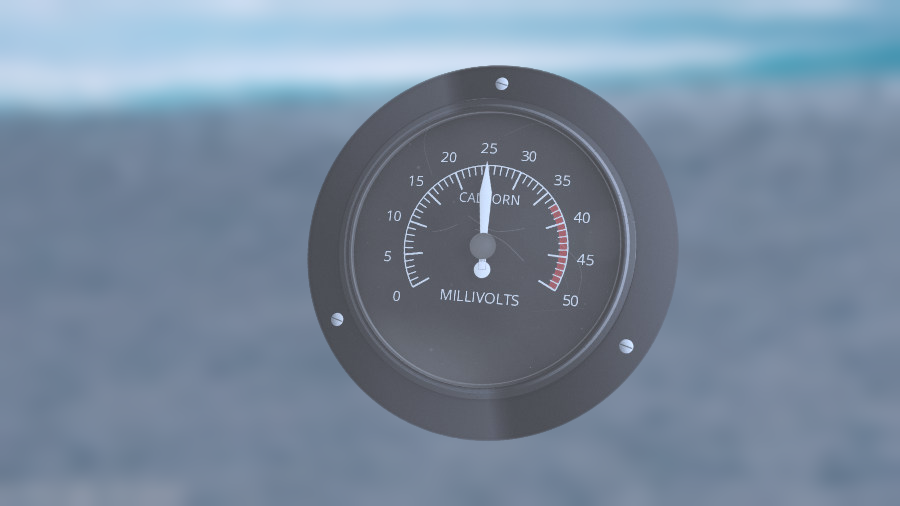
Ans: **25** mV
